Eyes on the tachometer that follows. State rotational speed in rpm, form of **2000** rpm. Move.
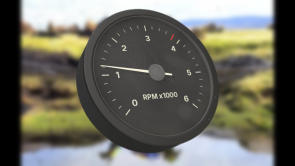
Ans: **1200** rpm
